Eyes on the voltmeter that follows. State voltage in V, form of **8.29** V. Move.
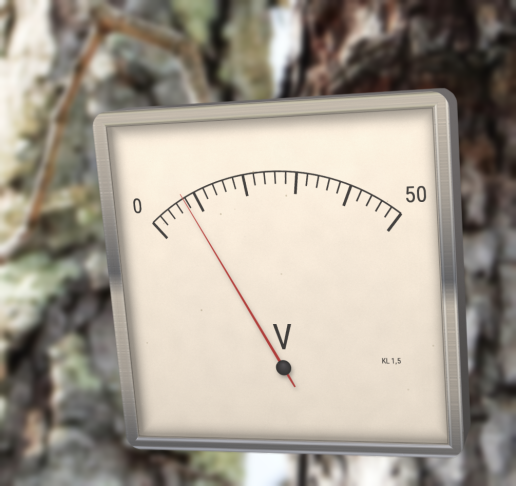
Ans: **8** V
